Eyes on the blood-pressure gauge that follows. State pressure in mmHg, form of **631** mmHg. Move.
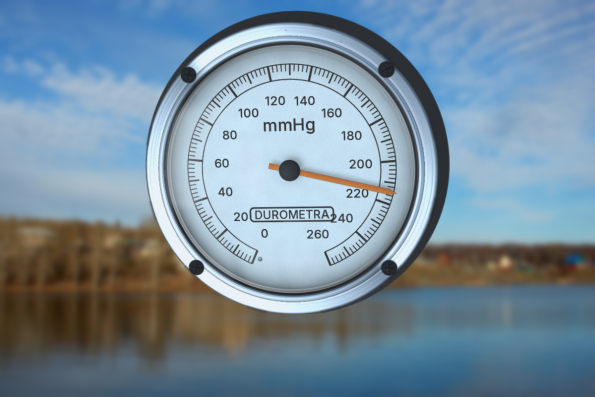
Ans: **214** mmHg
